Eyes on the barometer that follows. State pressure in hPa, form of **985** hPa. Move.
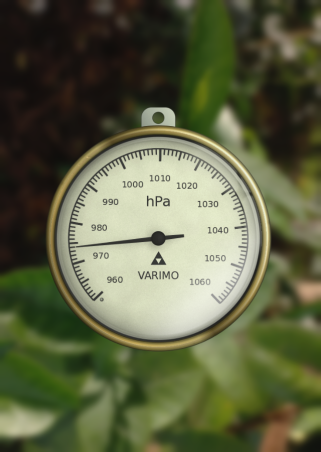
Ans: **974** hPa
